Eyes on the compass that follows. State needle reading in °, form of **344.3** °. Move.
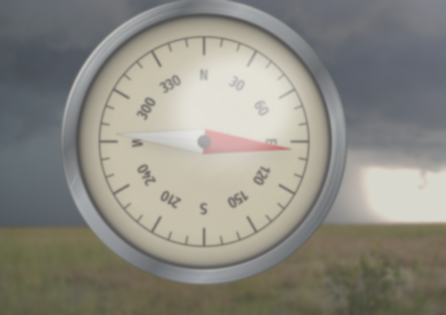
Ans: **95** °
